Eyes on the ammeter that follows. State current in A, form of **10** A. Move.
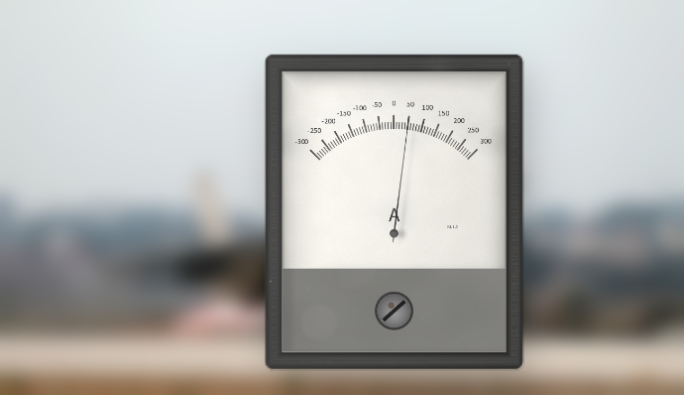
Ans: **50** A
